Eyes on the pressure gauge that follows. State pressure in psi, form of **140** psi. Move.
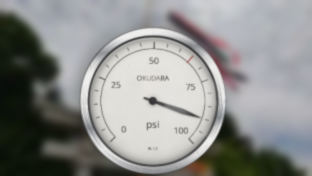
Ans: **90** psi
